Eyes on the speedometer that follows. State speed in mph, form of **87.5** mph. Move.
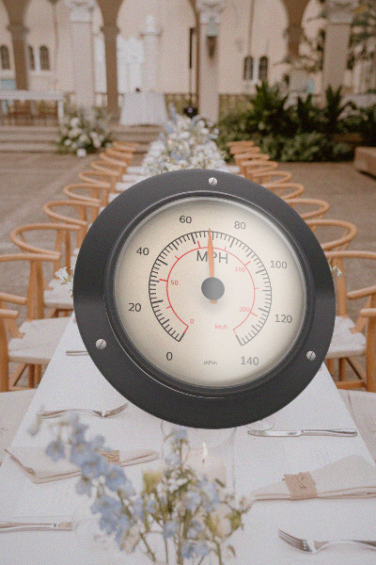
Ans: **68** mph
